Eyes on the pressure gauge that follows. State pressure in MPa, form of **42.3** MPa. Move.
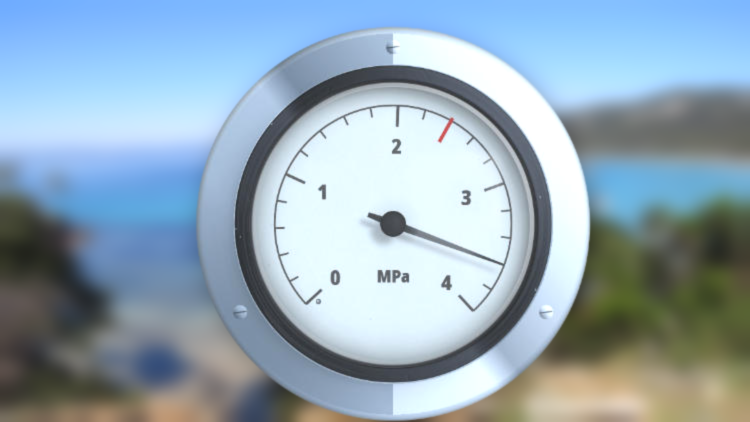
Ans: **3.6** MPa
